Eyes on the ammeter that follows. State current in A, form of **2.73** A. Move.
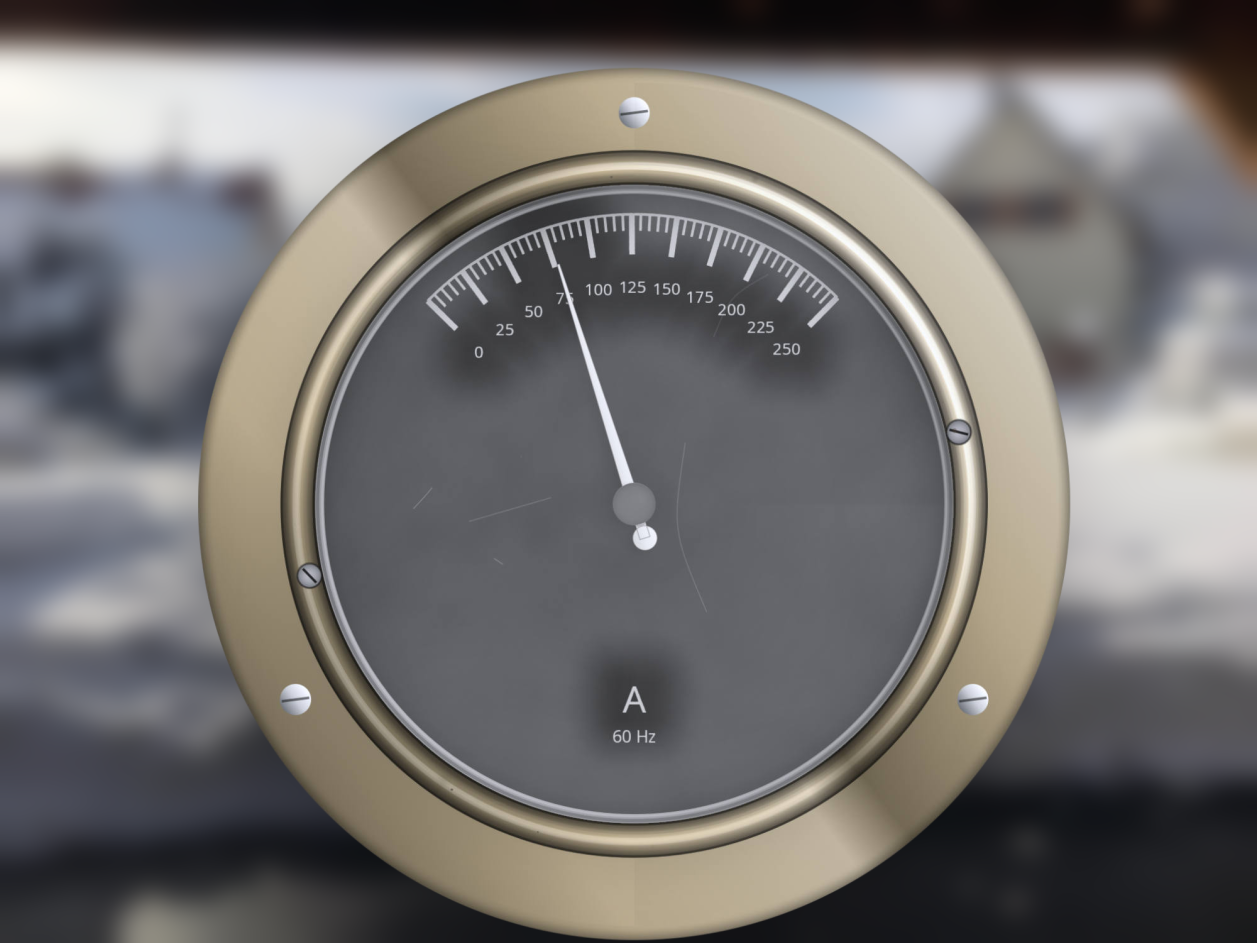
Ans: **77.5** A
